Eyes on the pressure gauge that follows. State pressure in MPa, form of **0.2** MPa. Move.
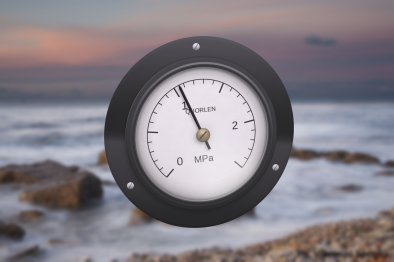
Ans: **1.05** MPa
